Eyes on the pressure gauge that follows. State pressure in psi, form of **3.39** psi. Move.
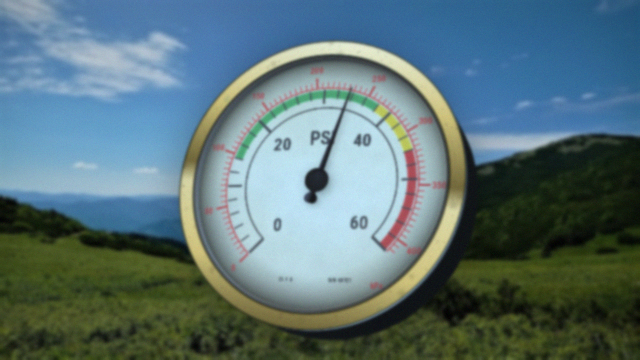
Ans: **34** psi
